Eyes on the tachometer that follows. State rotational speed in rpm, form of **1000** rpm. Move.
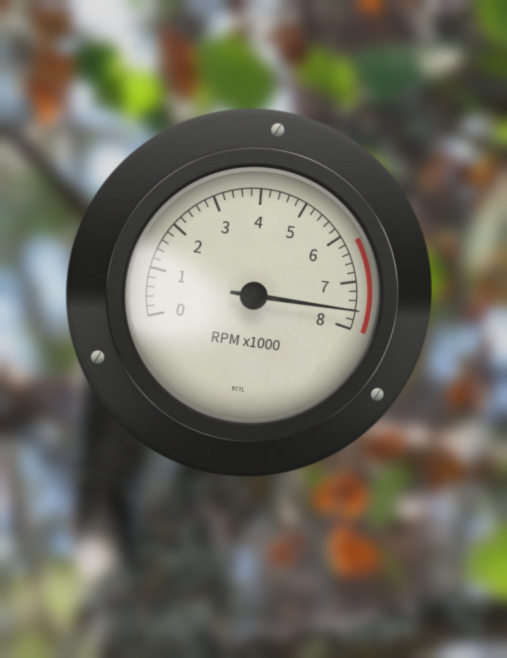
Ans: **7600** rpm
